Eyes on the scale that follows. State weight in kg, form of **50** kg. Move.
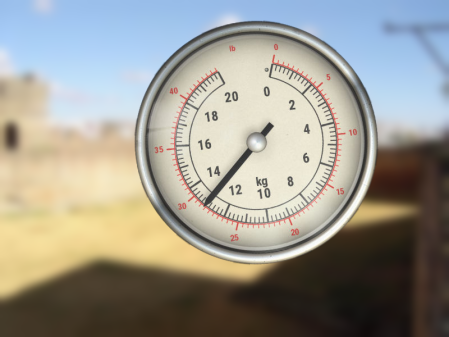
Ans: **13** kg
